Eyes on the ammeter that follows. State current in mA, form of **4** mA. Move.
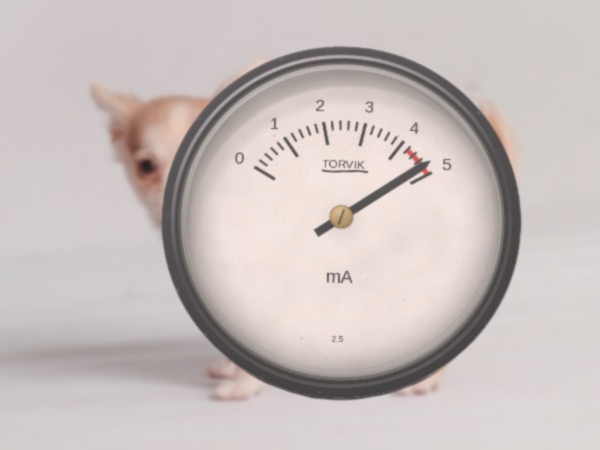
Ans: **4.8** mA
